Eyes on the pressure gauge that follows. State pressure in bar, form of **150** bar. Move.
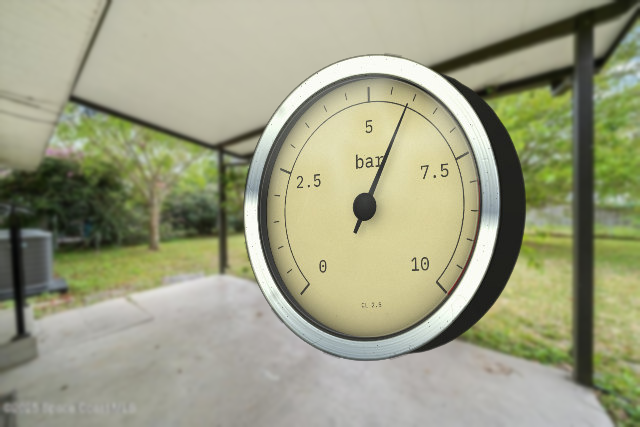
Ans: **6** bar
